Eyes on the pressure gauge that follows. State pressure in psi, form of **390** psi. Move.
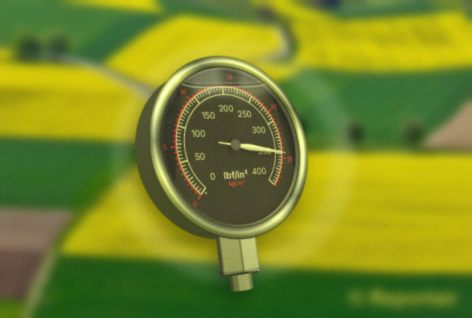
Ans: **350** psi
